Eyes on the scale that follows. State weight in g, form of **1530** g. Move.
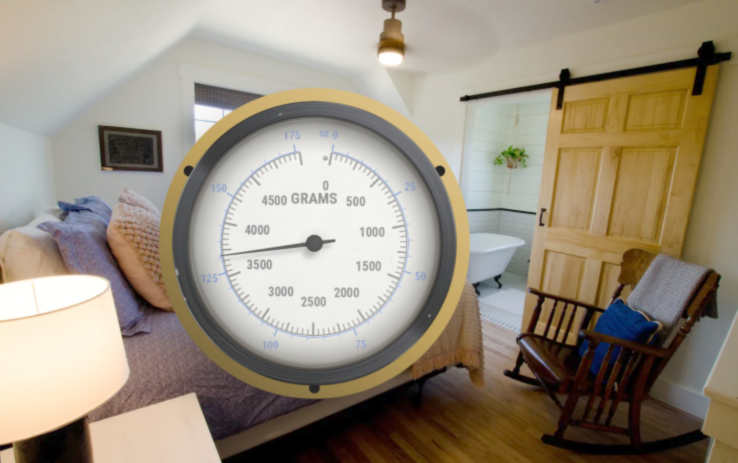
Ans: **3700** g
